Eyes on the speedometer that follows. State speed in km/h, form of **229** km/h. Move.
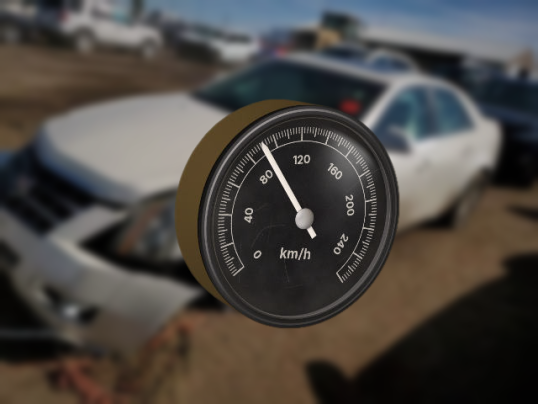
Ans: **90** km/h
